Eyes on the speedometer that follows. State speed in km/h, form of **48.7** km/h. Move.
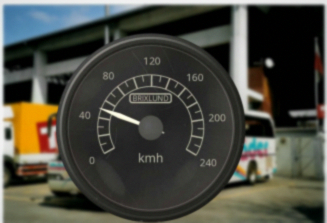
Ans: **50** km/h
